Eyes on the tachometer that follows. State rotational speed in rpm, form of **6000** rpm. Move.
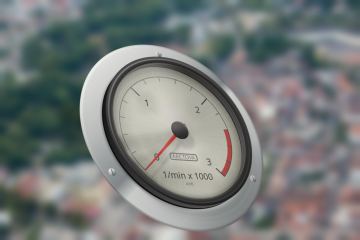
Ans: **0** rpm
